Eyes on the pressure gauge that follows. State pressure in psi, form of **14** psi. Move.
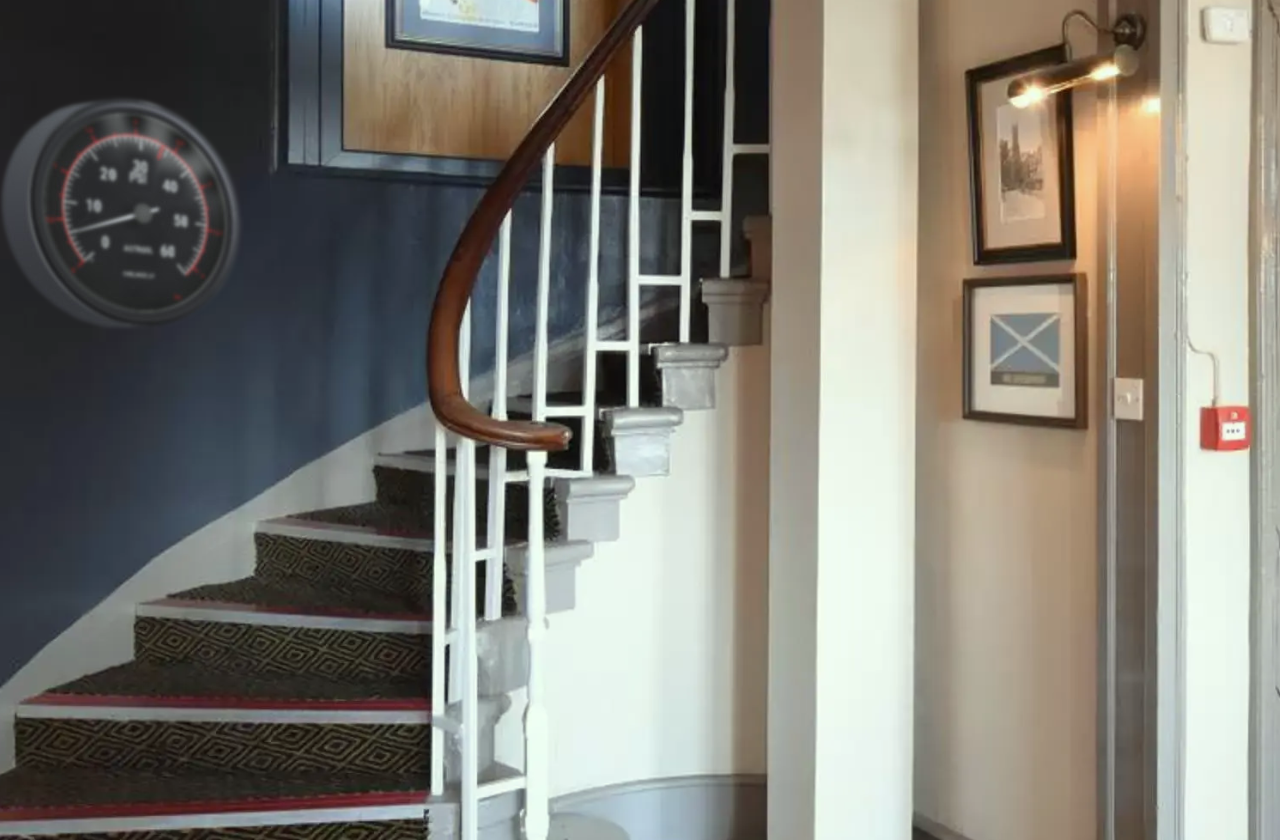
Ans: **5** psi
